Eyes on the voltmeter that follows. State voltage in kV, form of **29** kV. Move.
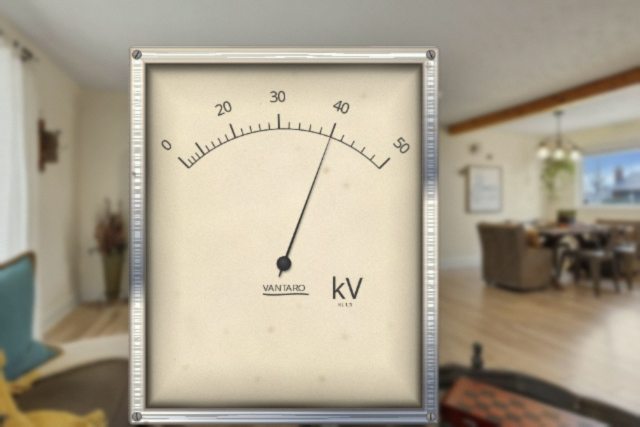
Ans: **40** kV
